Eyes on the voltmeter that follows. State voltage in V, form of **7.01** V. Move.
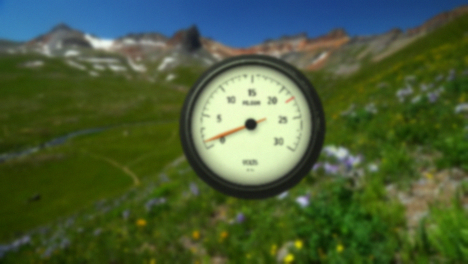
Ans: **1** V
